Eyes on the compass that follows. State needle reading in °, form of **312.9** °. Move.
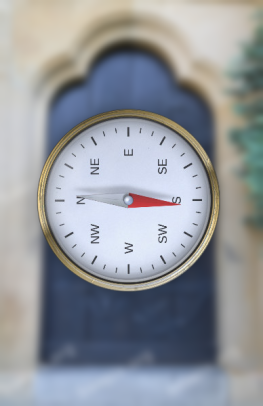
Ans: **185** °
